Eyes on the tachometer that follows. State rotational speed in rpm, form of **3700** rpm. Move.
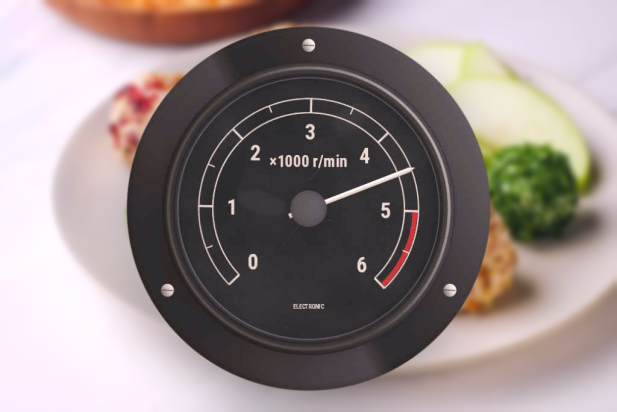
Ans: **4500** rpm
